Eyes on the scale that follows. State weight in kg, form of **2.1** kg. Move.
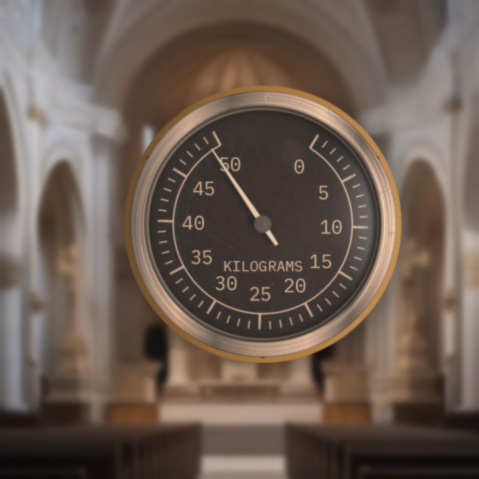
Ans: **49** kg
